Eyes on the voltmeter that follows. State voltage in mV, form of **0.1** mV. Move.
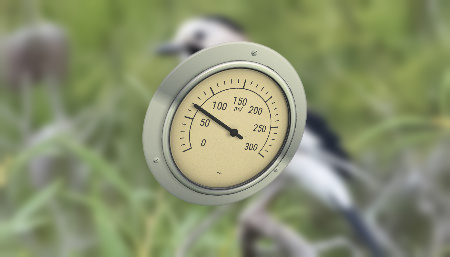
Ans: **70** mV
